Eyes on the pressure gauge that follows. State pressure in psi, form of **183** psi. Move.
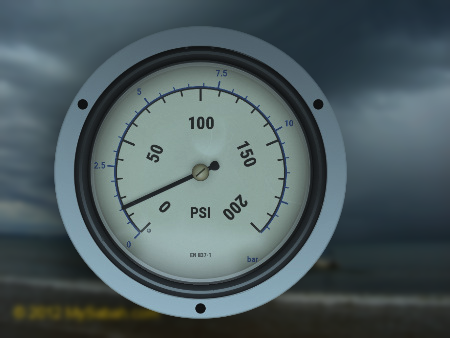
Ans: **15** psi
